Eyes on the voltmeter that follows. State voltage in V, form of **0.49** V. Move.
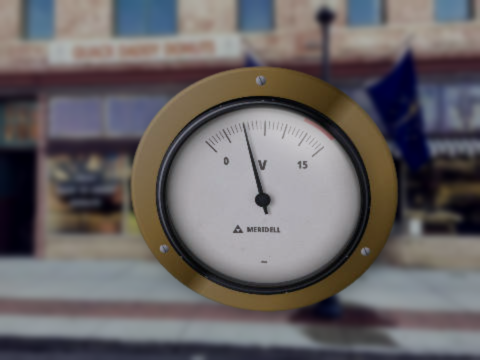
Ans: **5** V
